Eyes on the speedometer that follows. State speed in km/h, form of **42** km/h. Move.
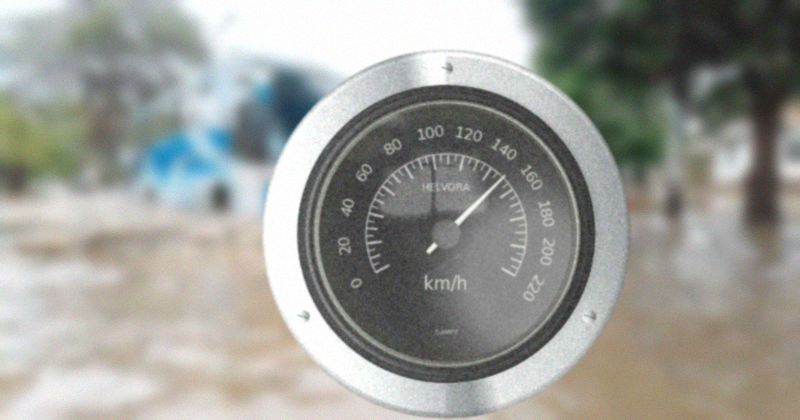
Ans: **150** km/h
